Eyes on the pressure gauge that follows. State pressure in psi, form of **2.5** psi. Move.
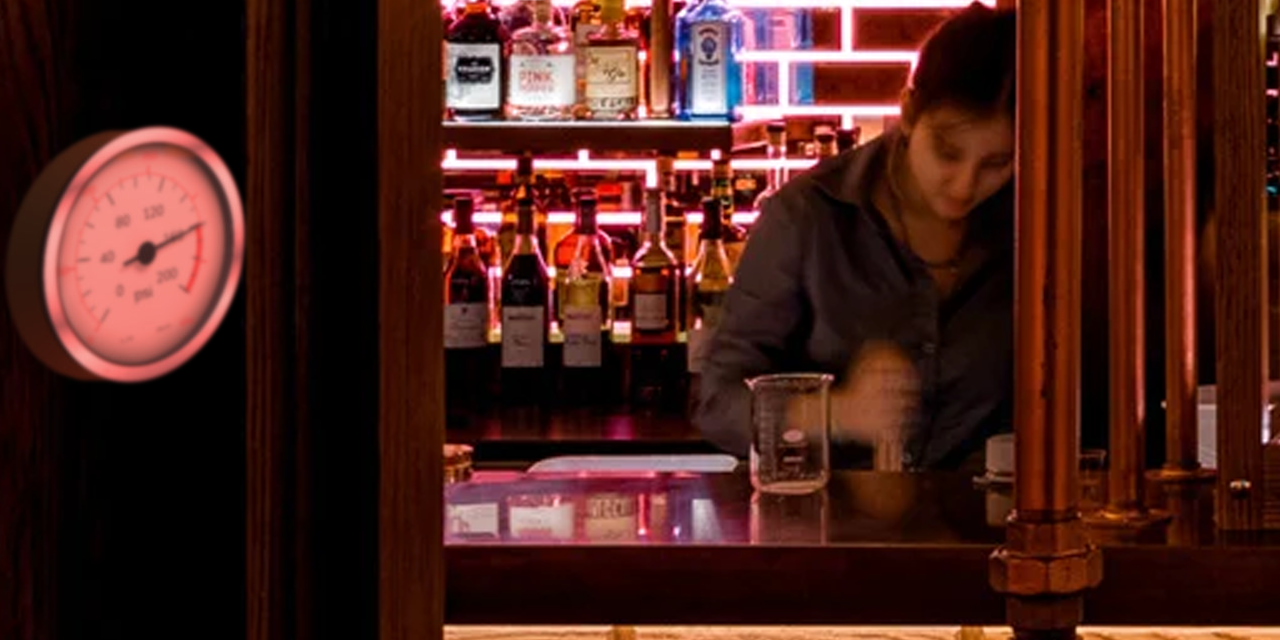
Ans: **160** psi
